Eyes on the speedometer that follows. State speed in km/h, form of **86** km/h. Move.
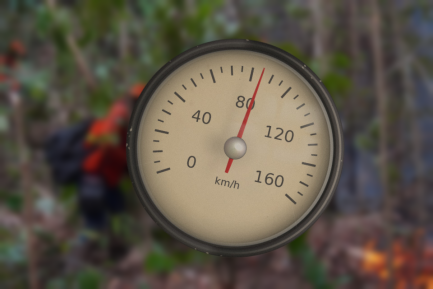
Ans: **85** km/h
